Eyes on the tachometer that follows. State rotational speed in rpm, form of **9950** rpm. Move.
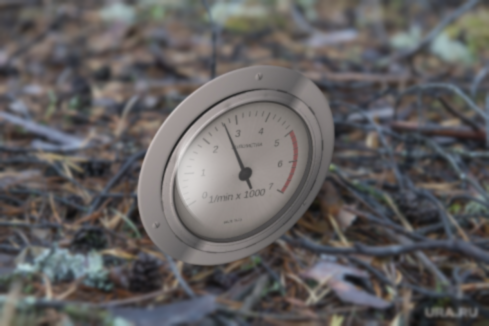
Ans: **2600** rpm
